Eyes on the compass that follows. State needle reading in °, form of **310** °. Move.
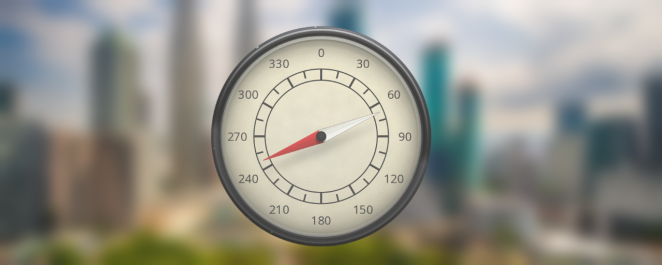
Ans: **247.5** °
